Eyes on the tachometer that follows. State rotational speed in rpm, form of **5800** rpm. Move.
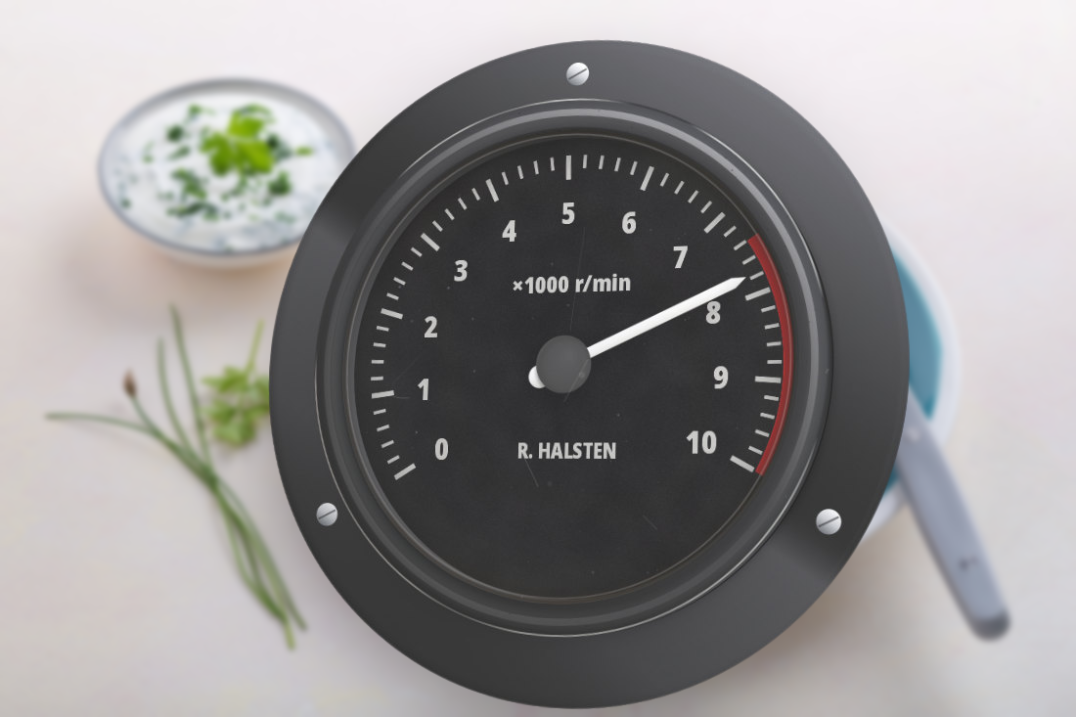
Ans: **7800** rpm
